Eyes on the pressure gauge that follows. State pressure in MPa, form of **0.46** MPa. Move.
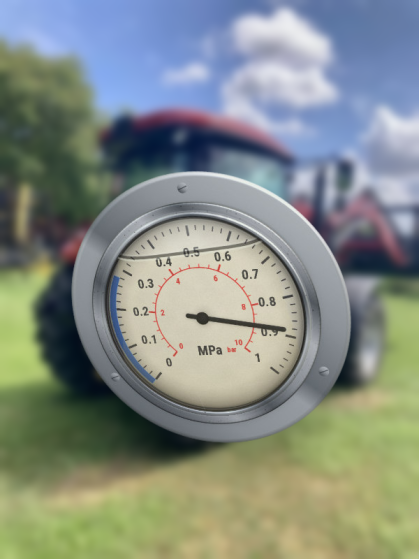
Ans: **0.88** MPa
